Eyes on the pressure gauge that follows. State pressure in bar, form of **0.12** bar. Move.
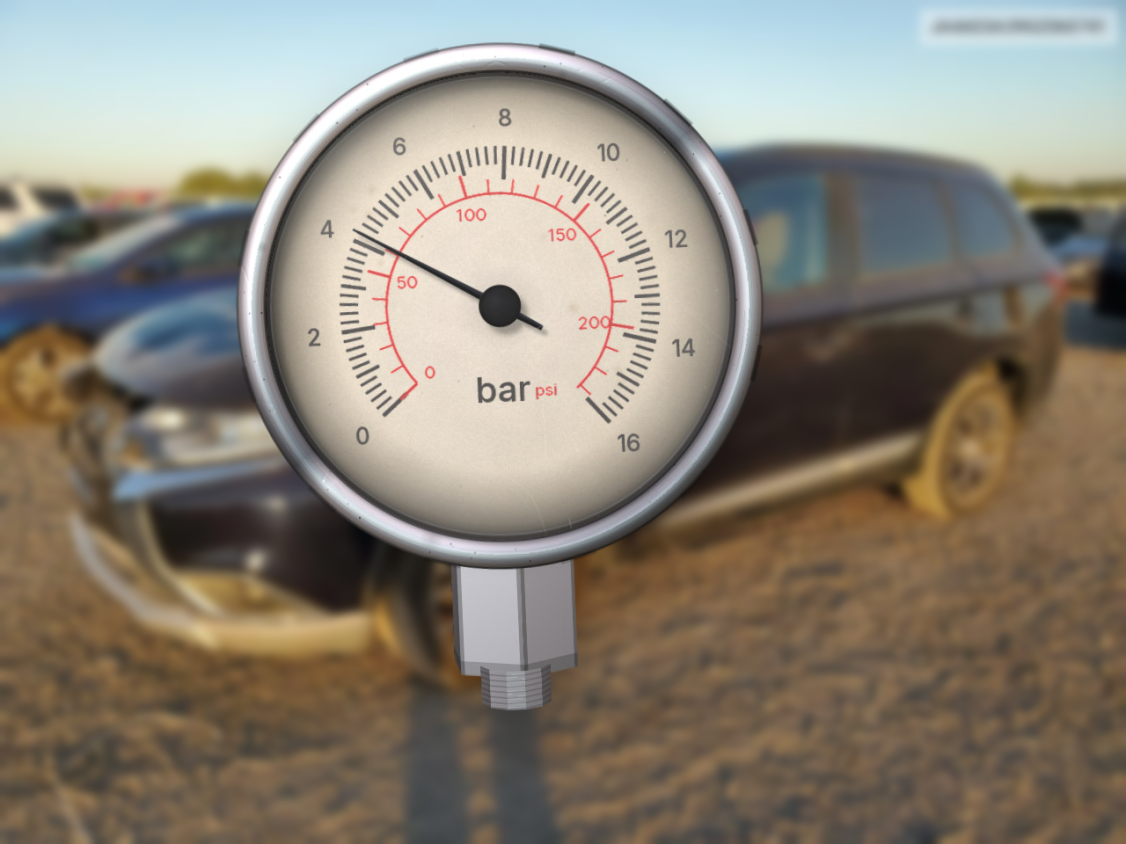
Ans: **4.2** bar
